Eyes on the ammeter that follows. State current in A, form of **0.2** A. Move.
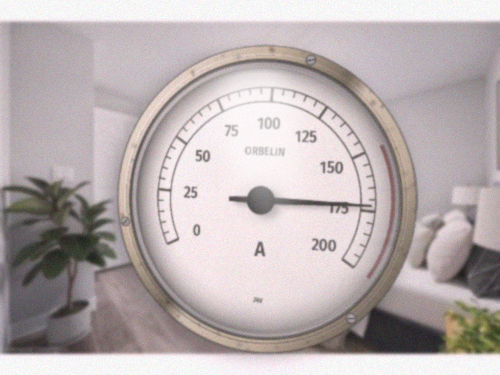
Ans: **172.5** A
